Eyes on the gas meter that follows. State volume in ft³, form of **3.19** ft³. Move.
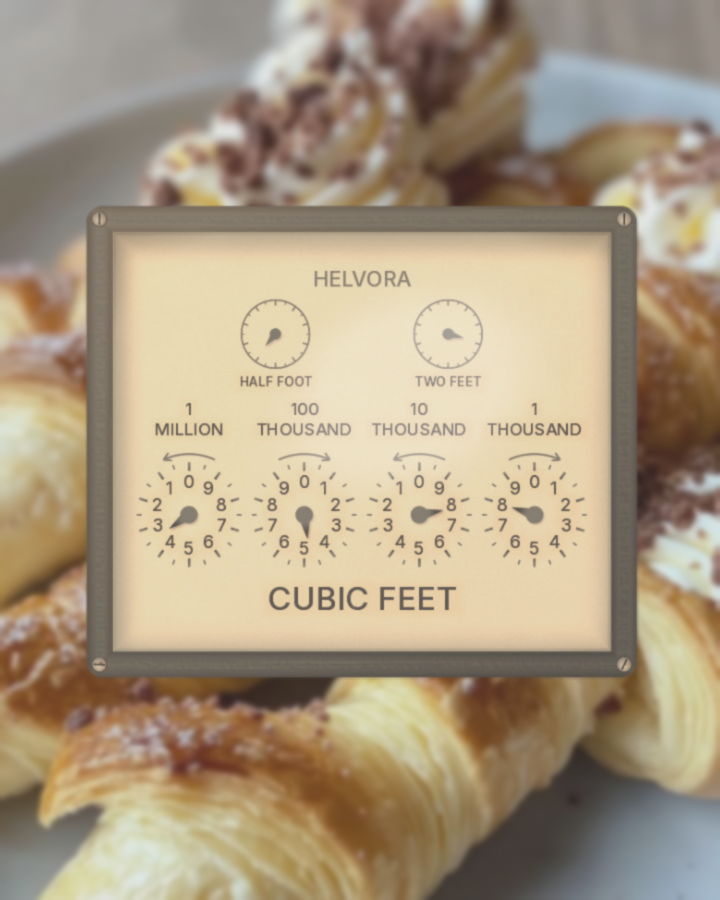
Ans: **347800** ft³
